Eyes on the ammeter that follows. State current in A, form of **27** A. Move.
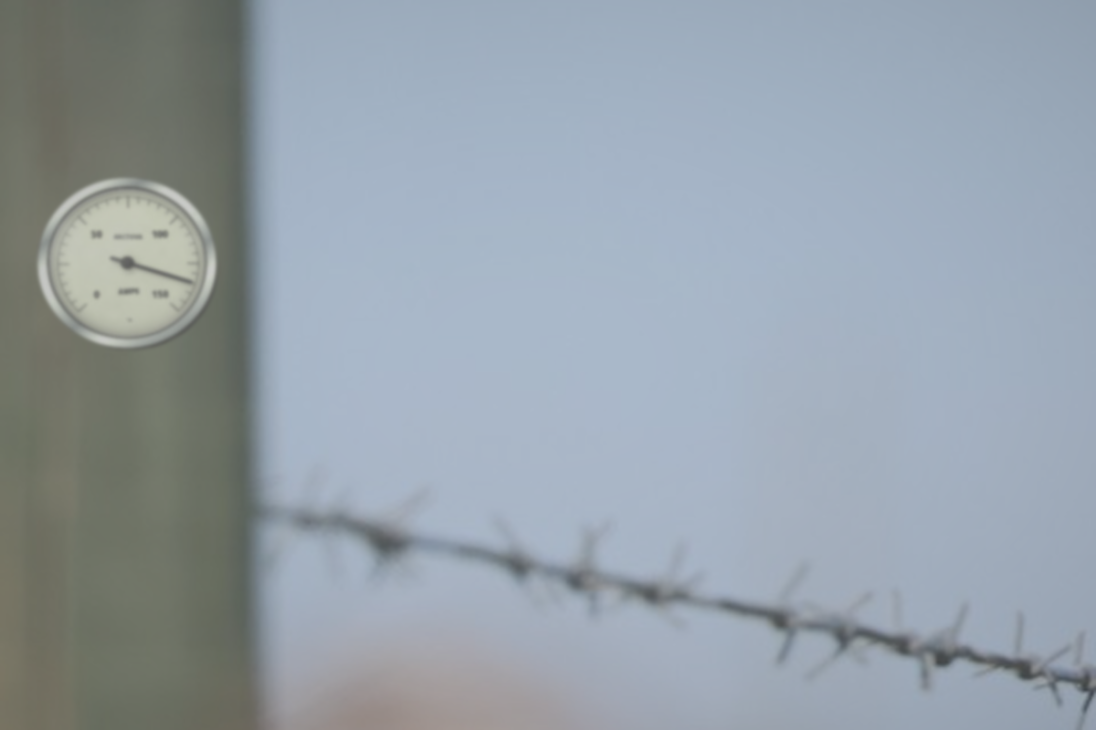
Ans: **135** A
